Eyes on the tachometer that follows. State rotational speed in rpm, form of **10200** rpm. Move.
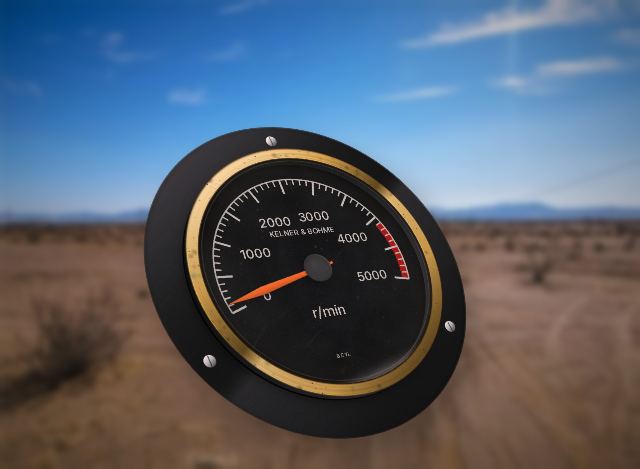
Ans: **100** rpm
